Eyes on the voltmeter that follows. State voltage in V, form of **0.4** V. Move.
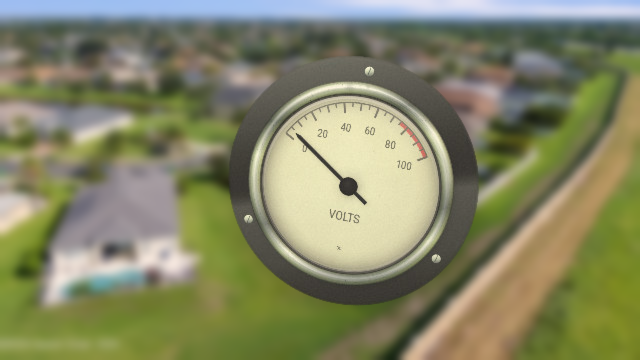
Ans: **5** V
